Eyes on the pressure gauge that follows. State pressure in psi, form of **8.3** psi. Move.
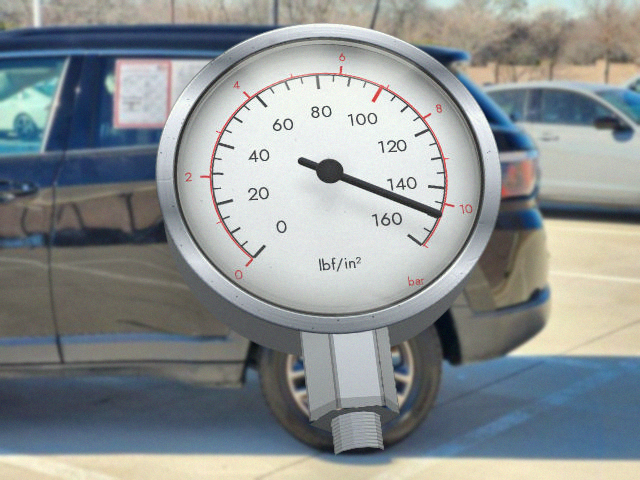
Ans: **150** psi
